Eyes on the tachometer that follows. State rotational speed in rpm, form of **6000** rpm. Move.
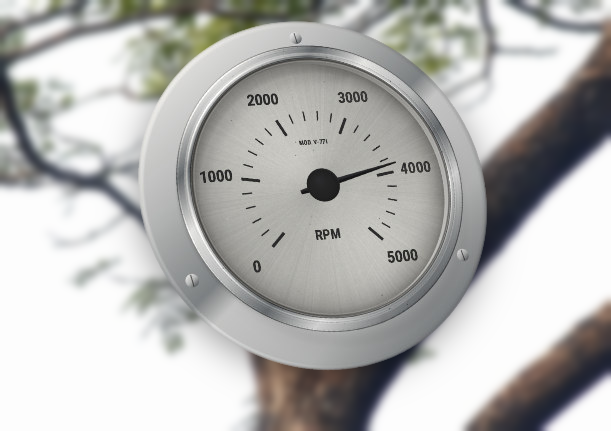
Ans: **3900** rpm
